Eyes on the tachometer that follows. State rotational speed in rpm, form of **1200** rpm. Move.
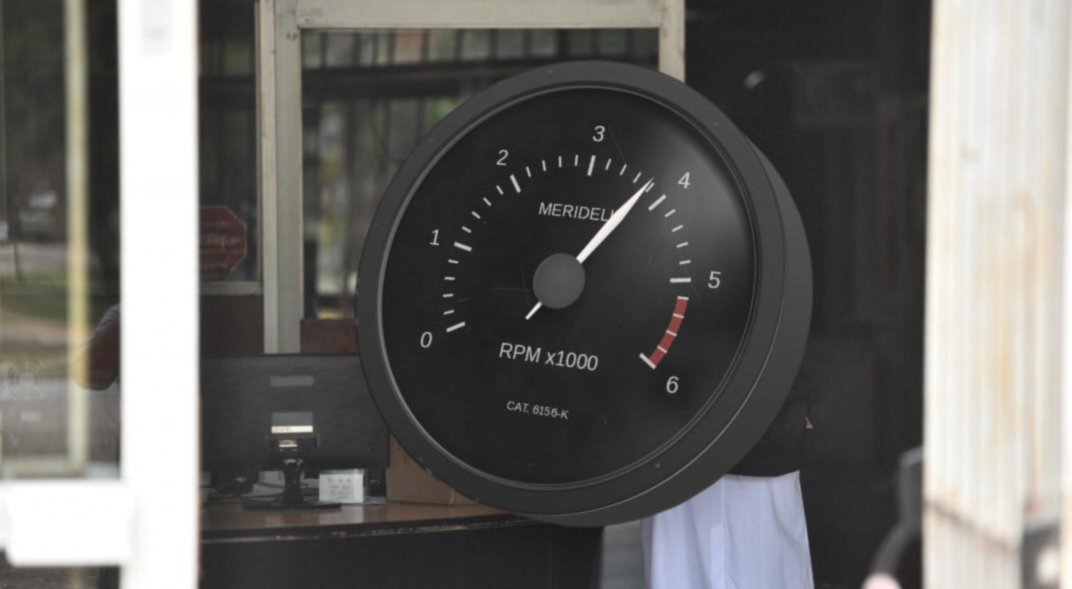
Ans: **3800** rpm
